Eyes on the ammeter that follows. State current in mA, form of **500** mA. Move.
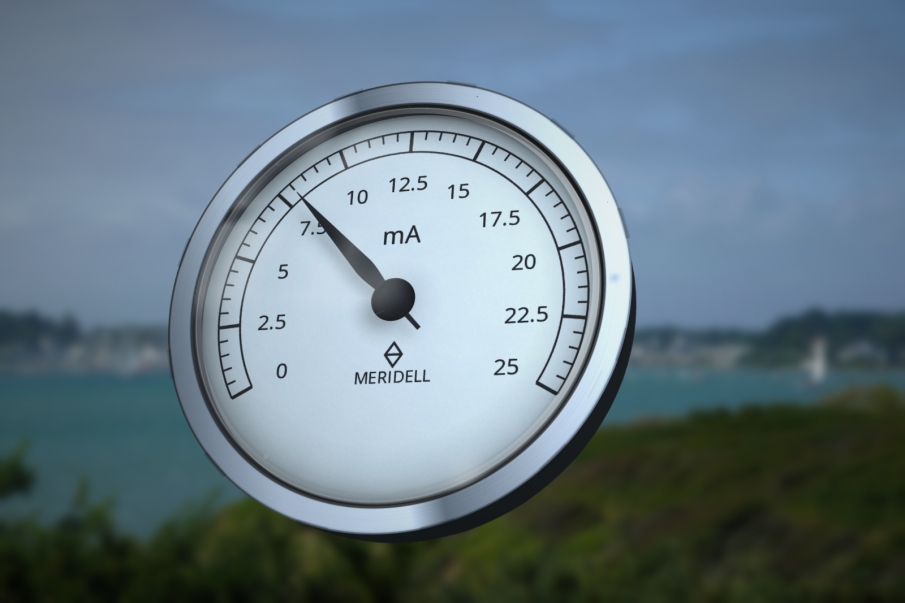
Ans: **8** mA
